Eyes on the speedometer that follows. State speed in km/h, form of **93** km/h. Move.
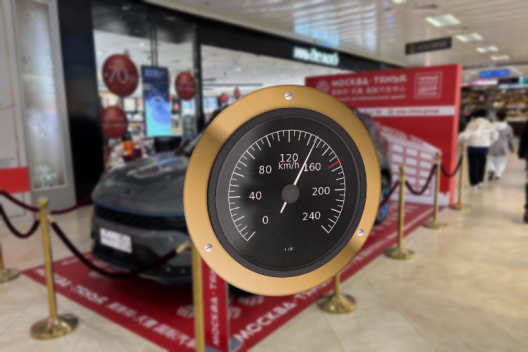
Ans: **145** km/h
